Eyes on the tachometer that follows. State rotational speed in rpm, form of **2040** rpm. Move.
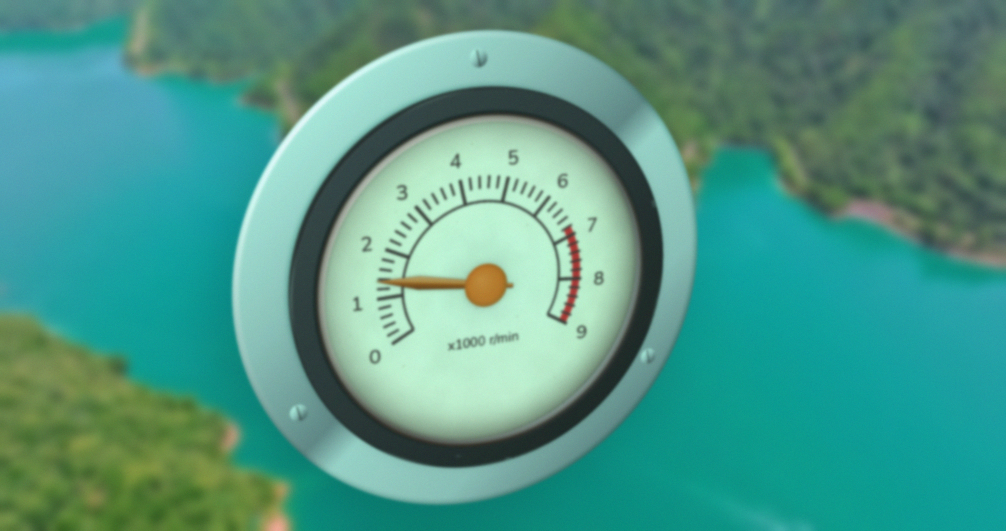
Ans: **1400** rpm
